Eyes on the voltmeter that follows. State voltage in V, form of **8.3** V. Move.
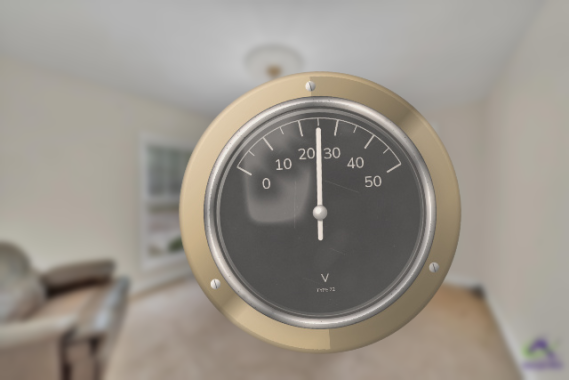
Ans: **25** V
